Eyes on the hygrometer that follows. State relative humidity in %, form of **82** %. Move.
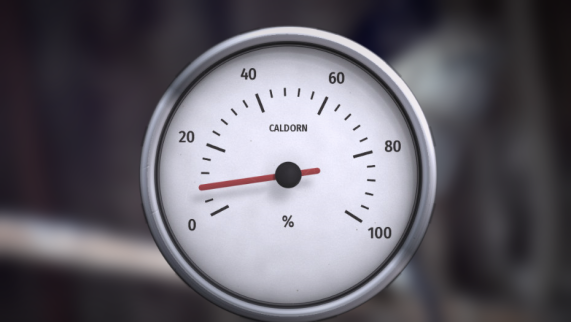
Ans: **8** %
